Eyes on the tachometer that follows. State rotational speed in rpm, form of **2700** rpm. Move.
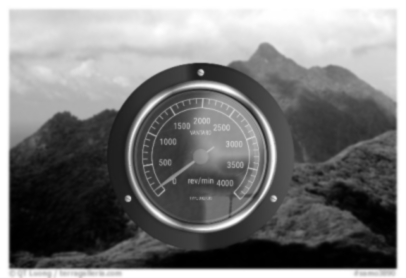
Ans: **100** rpm
